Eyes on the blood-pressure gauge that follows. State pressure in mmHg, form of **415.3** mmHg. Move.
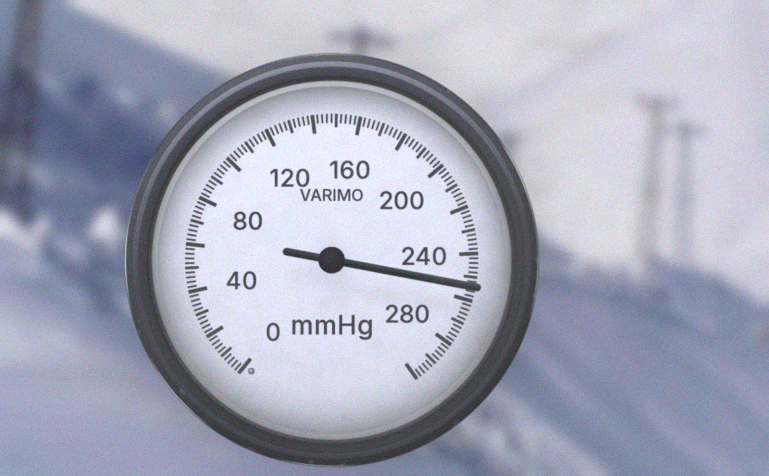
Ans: **254** mmHg
